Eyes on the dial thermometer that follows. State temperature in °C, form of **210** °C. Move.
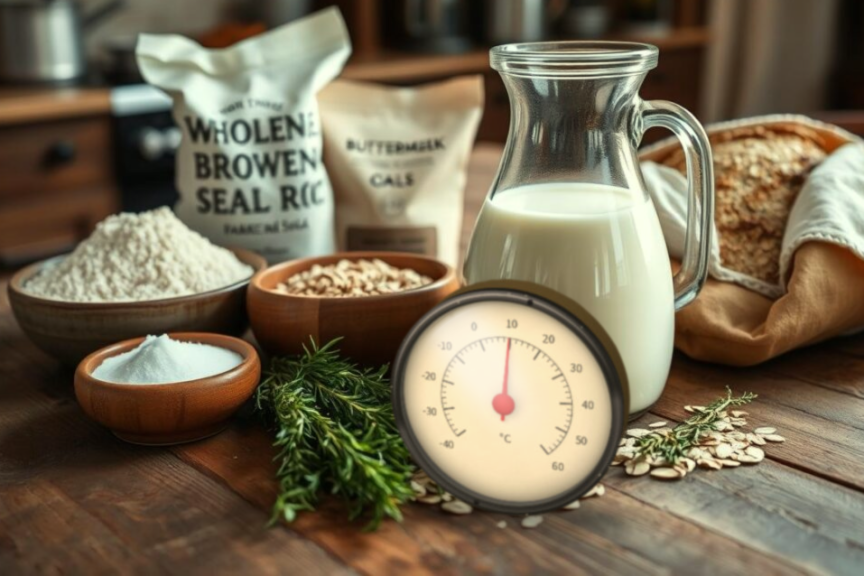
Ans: **10** °C
